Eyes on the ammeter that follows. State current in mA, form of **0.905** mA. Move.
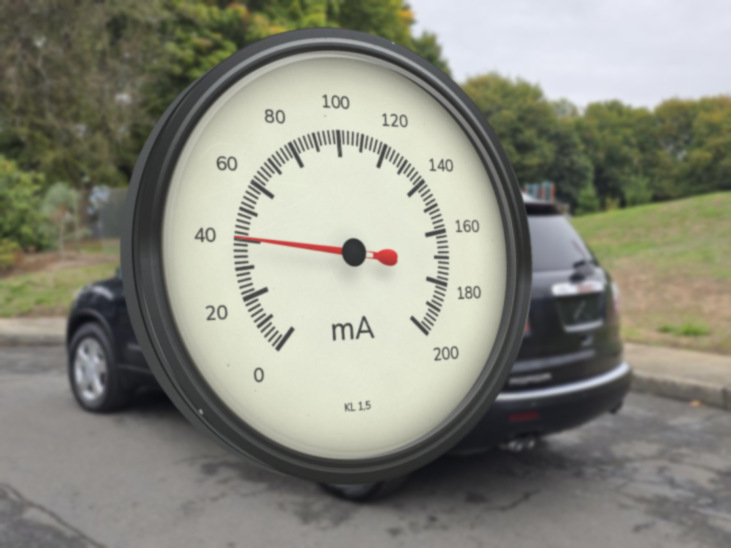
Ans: **40** mA
